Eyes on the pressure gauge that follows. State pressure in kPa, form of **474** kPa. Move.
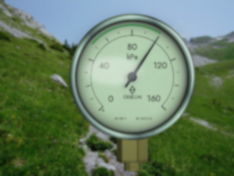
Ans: **100** kPa
